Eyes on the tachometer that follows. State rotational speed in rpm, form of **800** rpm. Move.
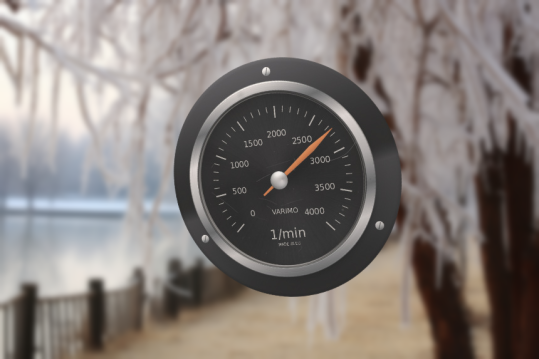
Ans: **2750** rpm
